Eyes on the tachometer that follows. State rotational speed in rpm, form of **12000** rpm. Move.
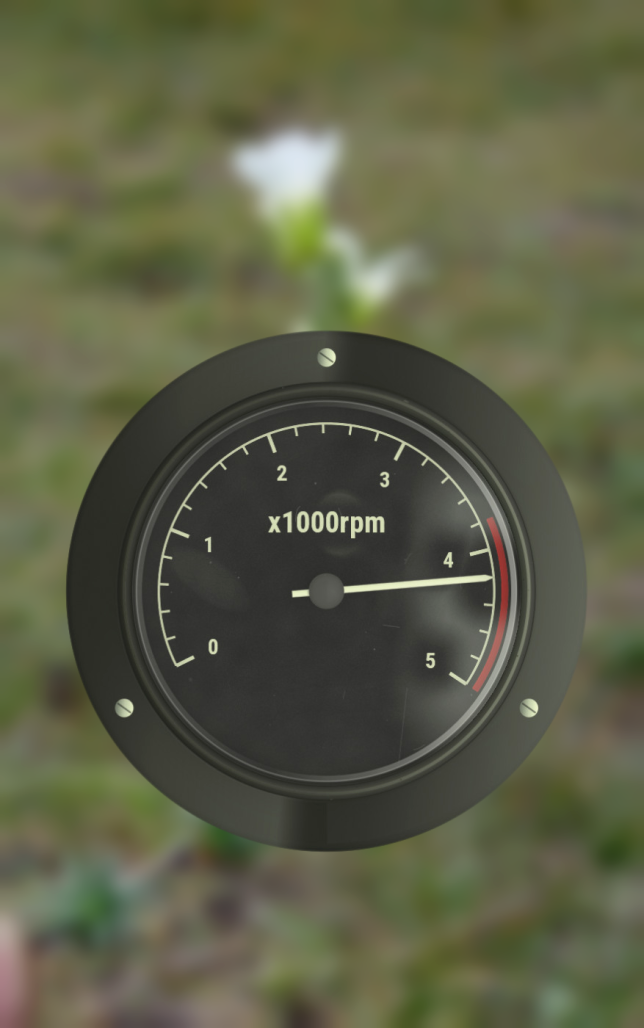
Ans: **4200** rpm
